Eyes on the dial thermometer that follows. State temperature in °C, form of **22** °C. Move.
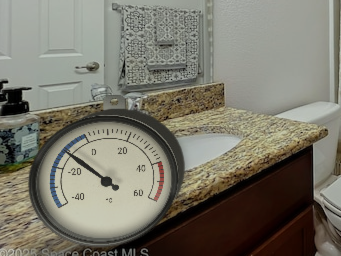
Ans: **-10** °C
